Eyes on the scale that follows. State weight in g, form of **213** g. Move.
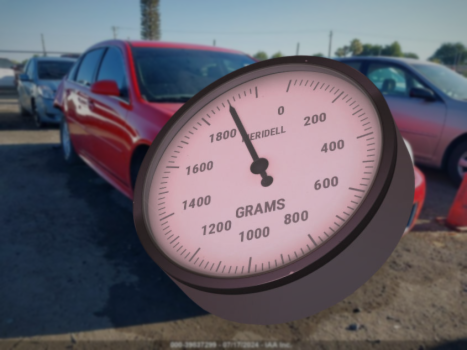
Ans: **1900** g
